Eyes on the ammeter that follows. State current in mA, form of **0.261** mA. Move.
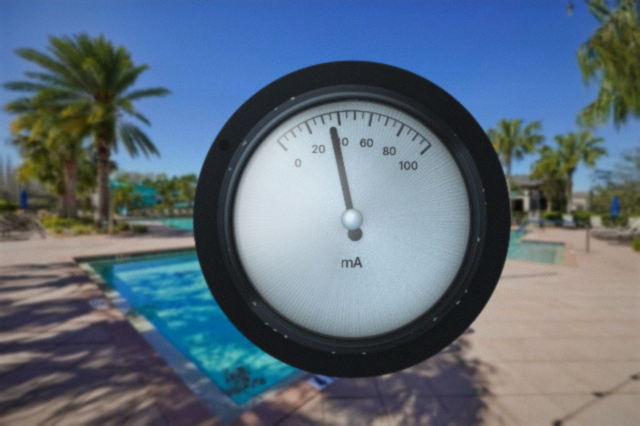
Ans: **35** mA
